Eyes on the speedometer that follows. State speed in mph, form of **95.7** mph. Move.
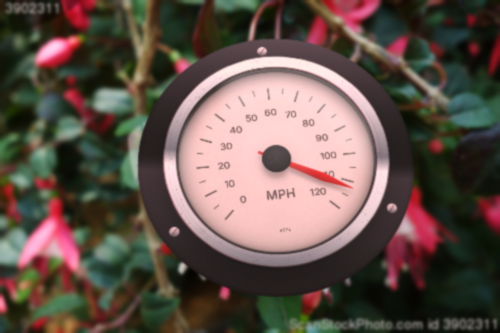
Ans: **112.5** mph
